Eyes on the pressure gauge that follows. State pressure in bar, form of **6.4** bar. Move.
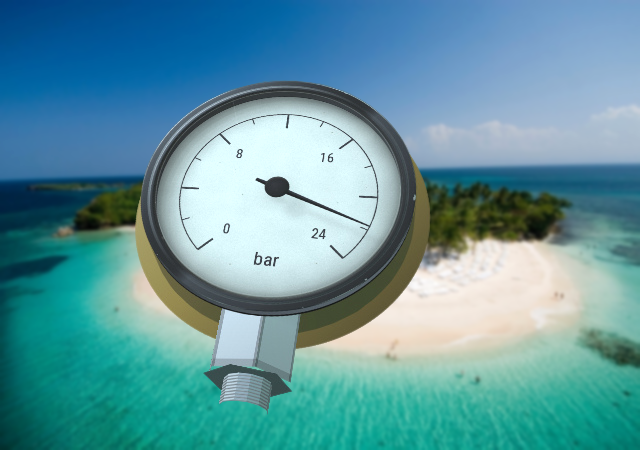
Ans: **22** bar
